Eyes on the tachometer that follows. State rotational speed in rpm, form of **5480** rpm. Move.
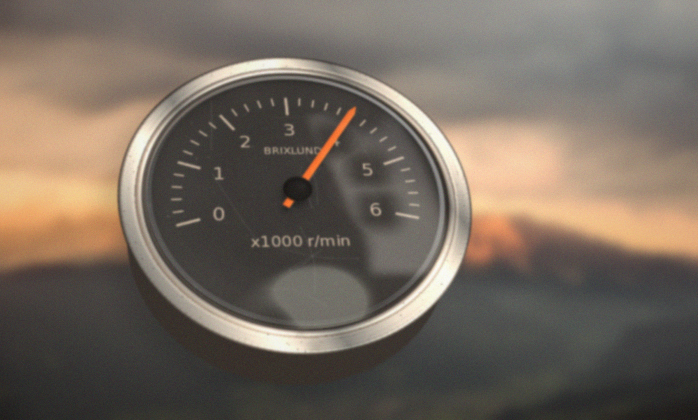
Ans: **4000** rpm
